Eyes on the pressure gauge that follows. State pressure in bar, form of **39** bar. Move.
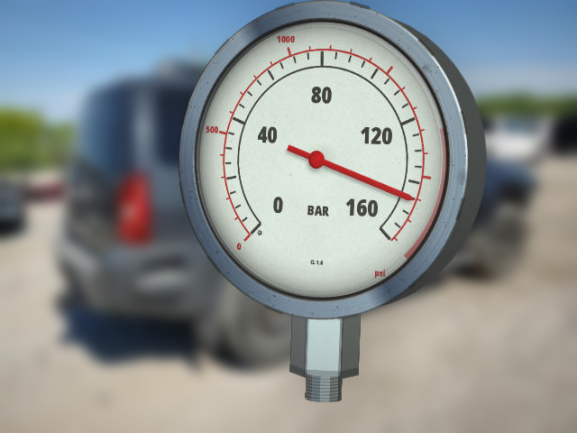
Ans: **145** bar
